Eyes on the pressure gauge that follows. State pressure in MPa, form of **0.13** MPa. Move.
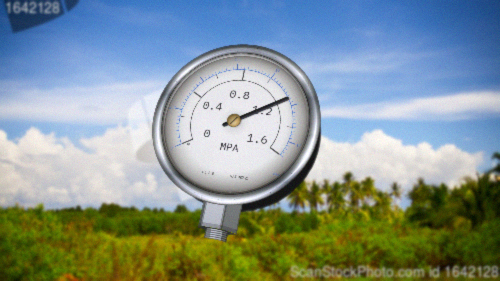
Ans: **1.2** MPa
